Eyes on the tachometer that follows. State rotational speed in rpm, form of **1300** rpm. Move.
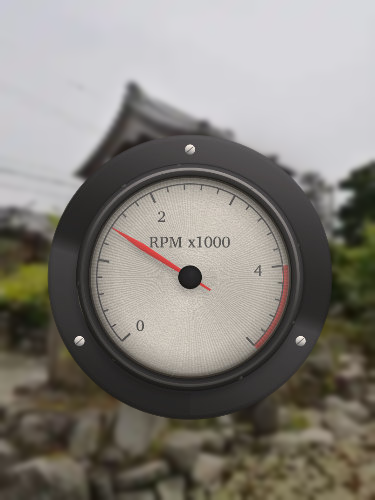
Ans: **1400** rpm
